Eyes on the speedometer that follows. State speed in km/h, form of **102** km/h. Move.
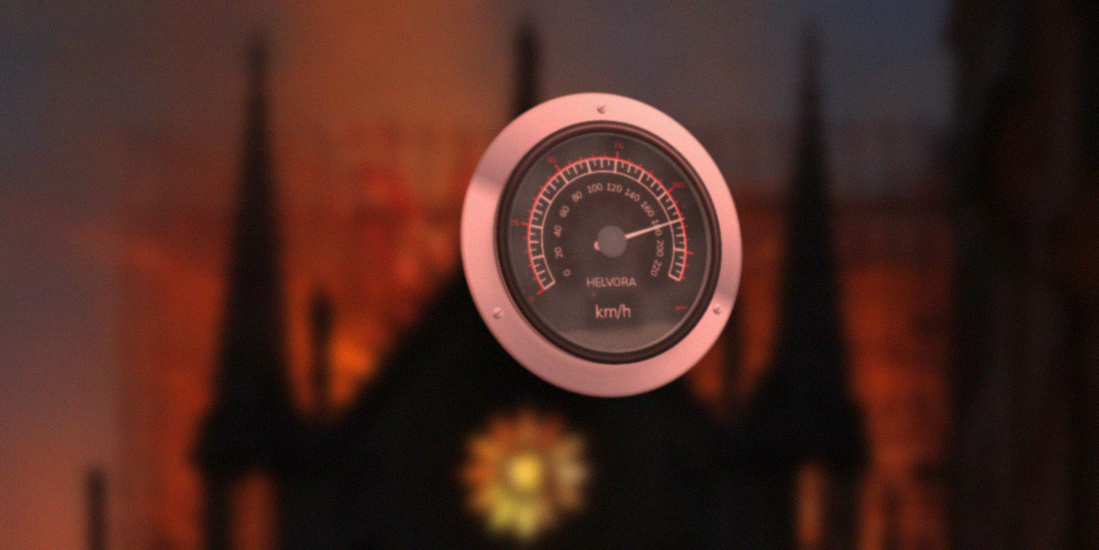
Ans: **180** km/h
